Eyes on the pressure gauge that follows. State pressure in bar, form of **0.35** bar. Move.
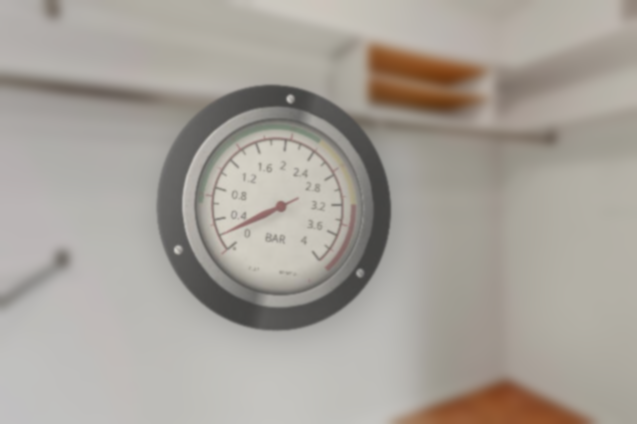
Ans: **0.2** bar
